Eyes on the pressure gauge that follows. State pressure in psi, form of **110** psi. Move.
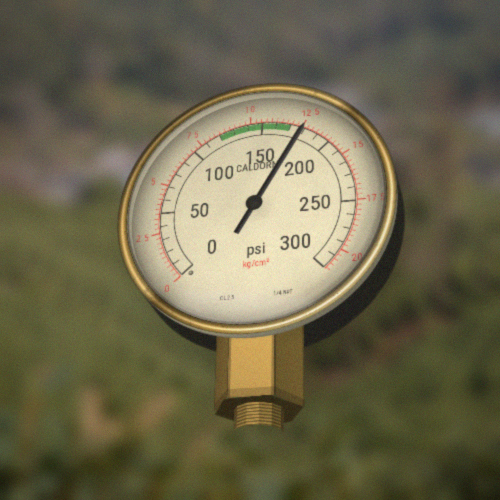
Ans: **180** psi
